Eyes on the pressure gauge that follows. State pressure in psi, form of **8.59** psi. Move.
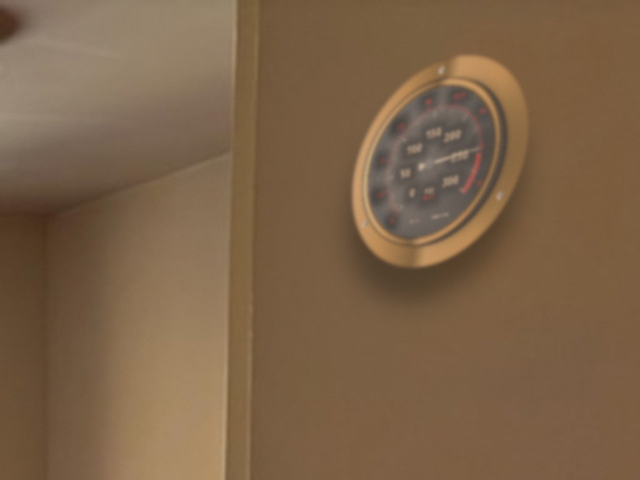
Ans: **250** psi
